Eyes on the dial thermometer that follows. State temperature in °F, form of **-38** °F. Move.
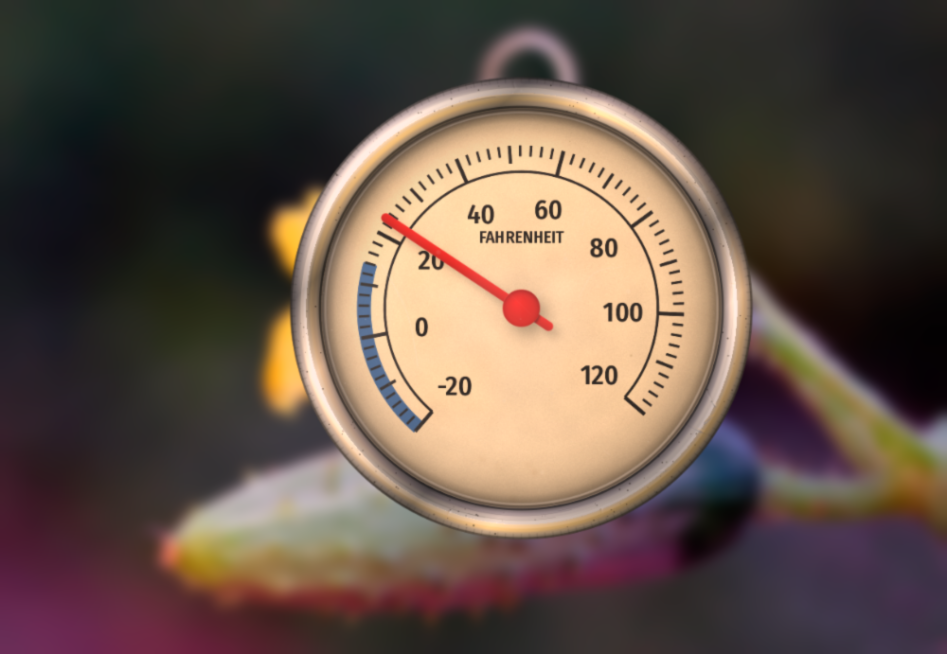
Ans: **23** °F
